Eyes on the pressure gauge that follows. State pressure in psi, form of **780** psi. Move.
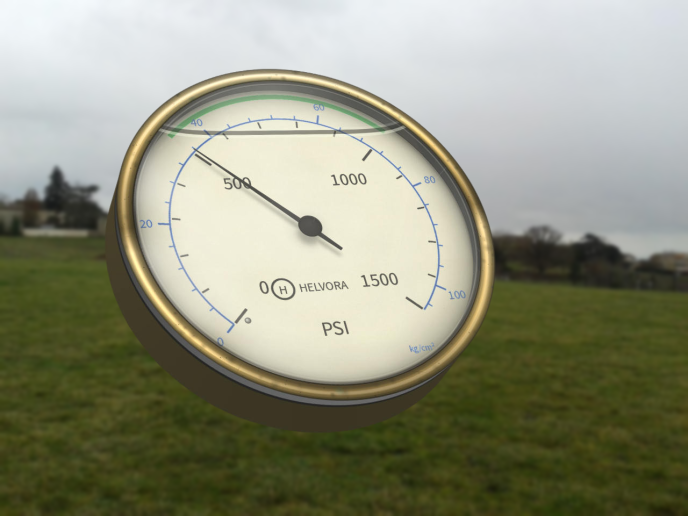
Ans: **500** psi
